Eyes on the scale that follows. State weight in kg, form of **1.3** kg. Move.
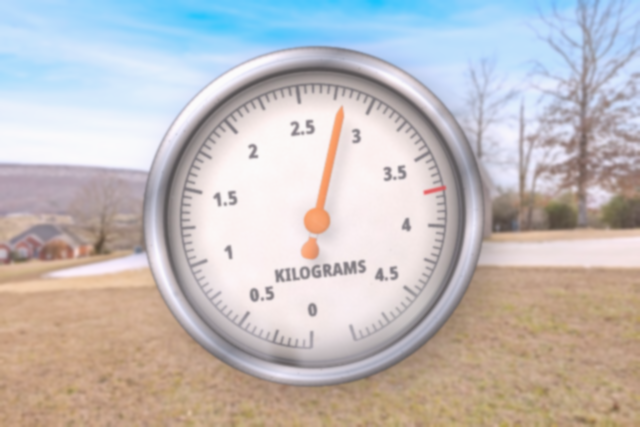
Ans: **2.8** kg
